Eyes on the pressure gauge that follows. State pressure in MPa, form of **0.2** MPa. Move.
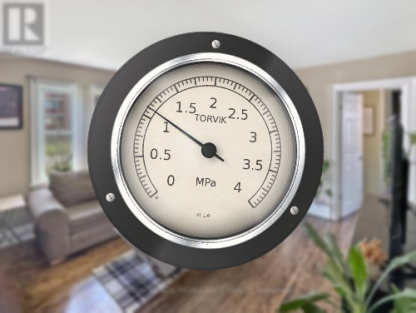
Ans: **1.1** MPa
